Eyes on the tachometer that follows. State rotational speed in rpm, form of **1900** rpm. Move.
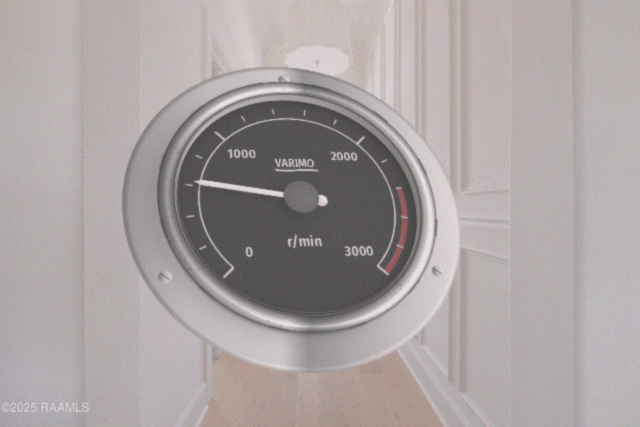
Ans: **600** rpm
